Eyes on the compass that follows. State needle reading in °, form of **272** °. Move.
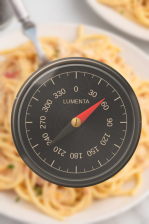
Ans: **50** °
